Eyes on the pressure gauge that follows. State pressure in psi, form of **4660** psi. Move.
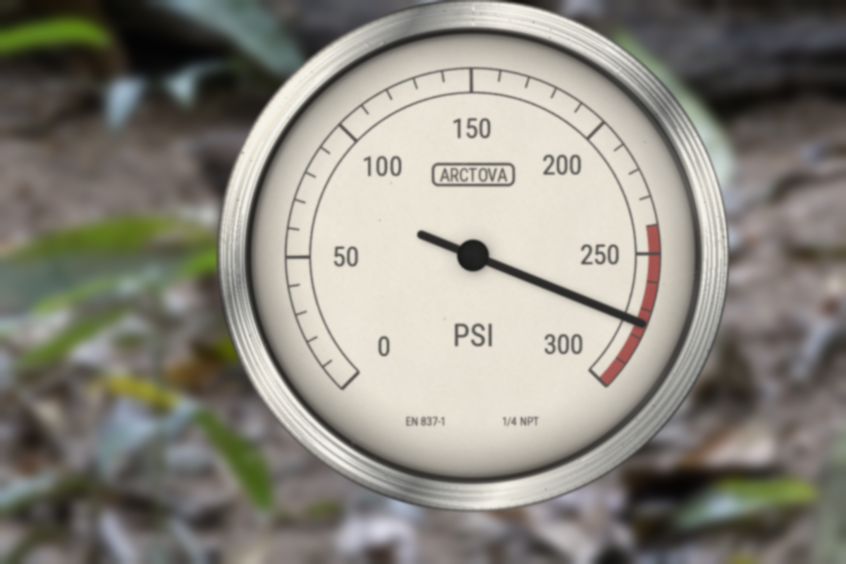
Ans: **275** psi
